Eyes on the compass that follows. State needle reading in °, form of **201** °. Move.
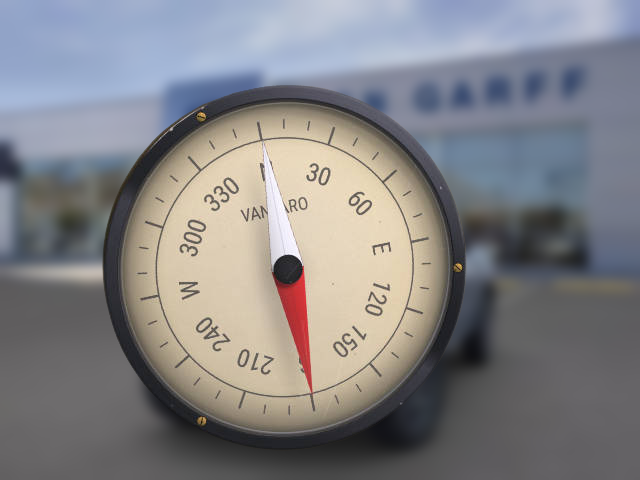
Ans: **180** °
